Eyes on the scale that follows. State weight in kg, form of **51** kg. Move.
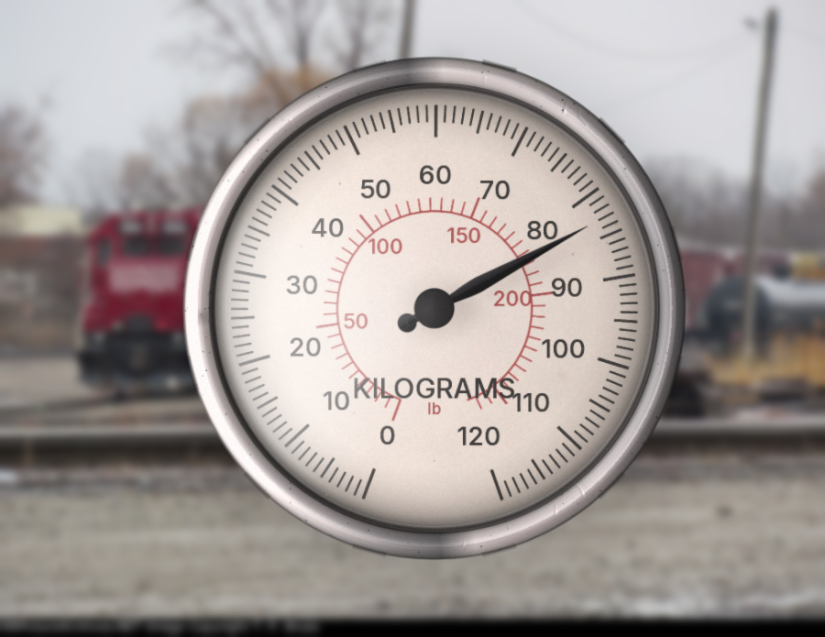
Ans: **83** kg
